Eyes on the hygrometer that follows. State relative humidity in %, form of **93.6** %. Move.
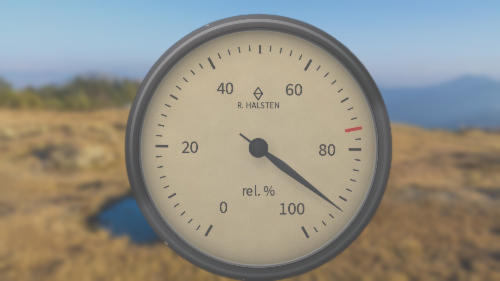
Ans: **92** %
